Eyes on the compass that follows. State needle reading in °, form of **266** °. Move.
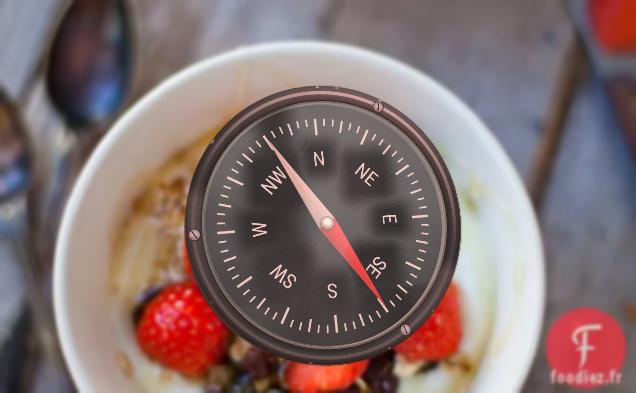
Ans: **150** °
